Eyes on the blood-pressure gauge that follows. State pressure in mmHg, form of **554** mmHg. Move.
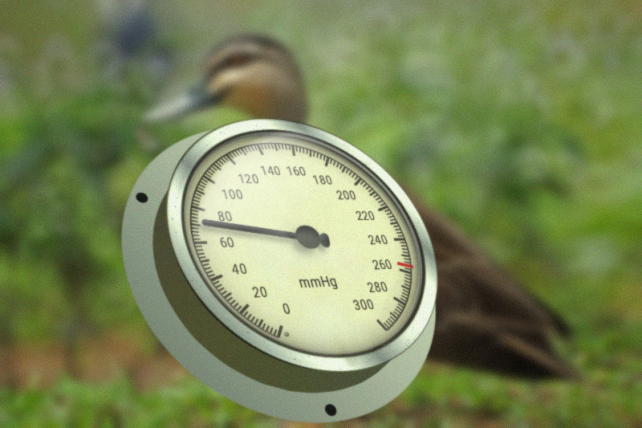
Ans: **70** mmHg
